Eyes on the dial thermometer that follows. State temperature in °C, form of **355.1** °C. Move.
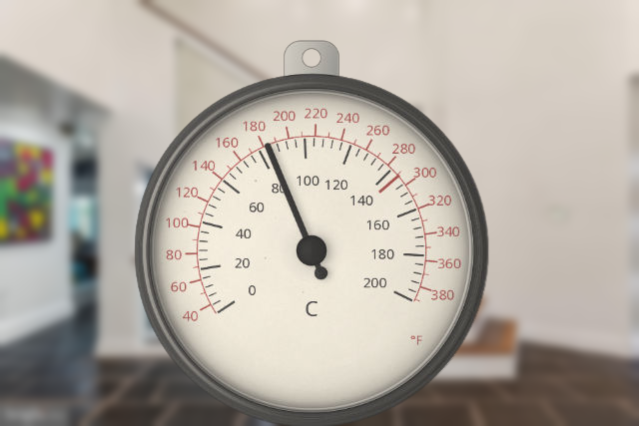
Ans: **84** °C
